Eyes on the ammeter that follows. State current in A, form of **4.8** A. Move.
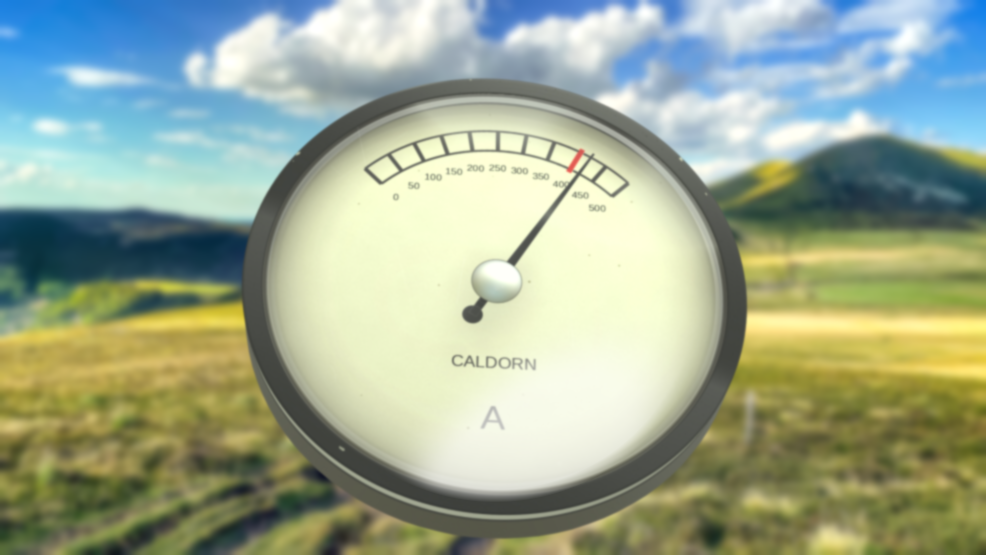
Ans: **425** A
